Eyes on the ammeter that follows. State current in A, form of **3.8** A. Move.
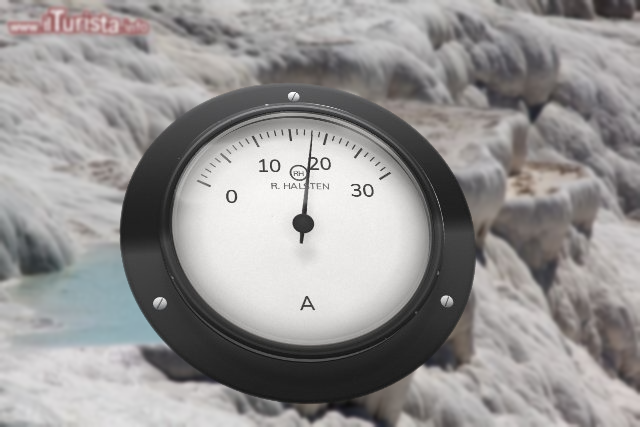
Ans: **18** A
